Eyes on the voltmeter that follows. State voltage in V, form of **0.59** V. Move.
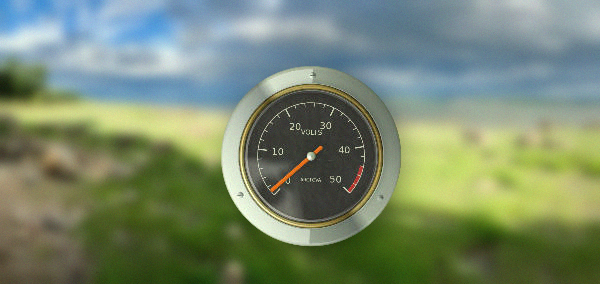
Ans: **1** V
